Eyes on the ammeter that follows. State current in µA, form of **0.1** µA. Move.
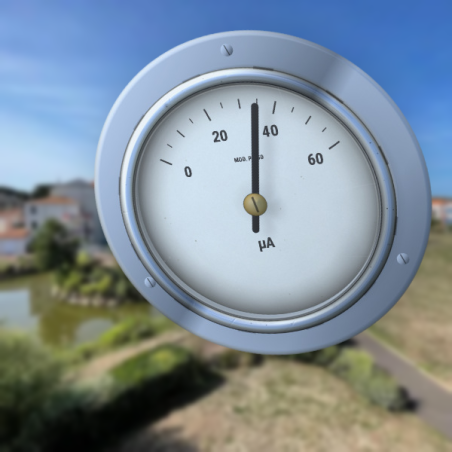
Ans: **35** µA
